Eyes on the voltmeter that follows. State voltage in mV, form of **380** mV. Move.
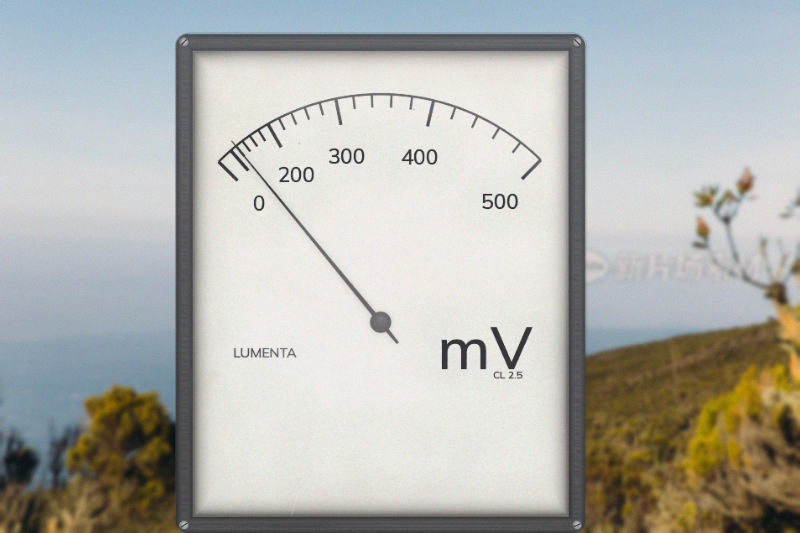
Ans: **120** mV
